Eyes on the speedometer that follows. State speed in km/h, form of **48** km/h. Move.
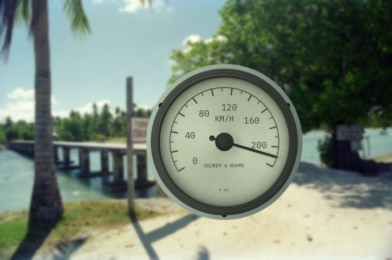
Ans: **210** km/h
